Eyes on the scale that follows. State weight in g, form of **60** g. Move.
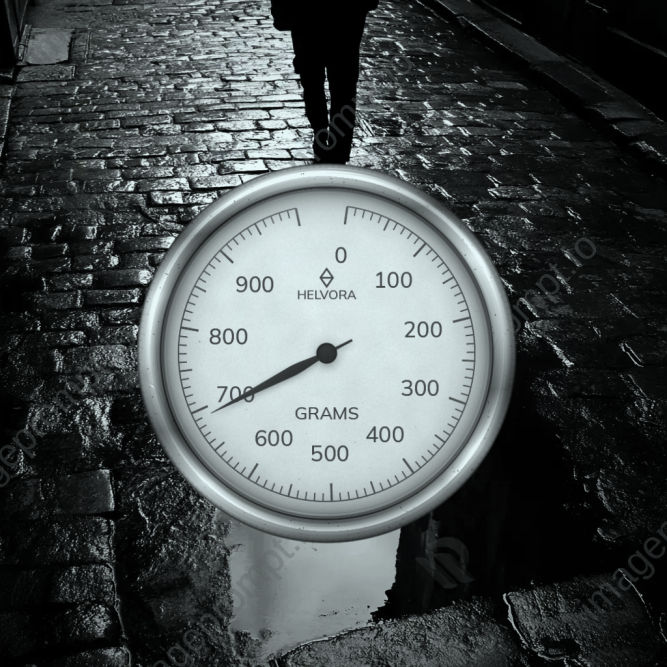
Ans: **690** g
